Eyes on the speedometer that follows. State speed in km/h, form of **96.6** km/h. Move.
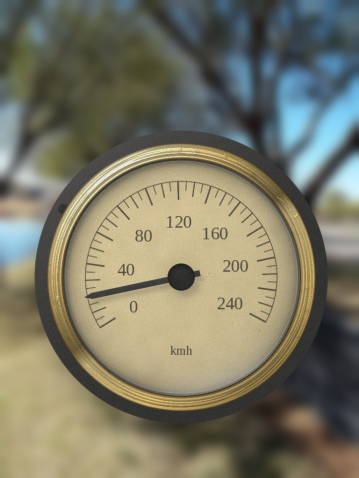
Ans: **20** km/h
